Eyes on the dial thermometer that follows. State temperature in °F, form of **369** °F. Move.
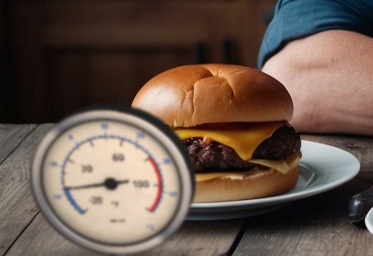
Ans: **0** °F
